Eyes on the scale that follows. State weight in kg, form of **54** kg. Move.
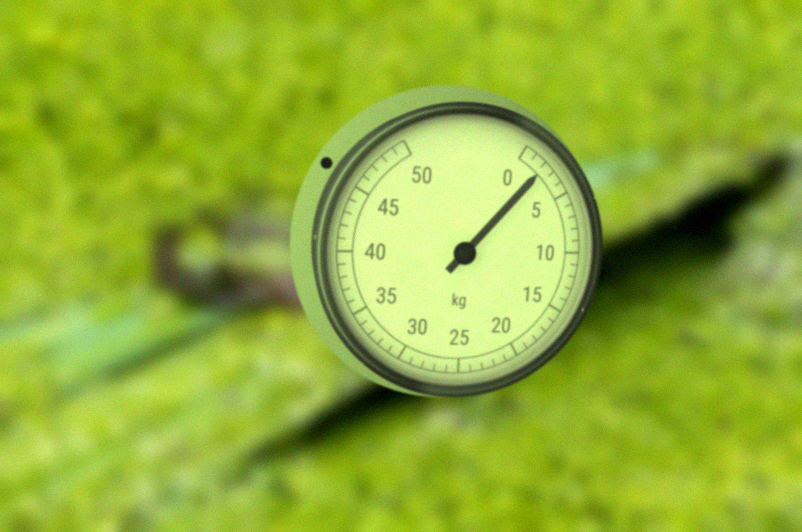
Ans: **2** kg
